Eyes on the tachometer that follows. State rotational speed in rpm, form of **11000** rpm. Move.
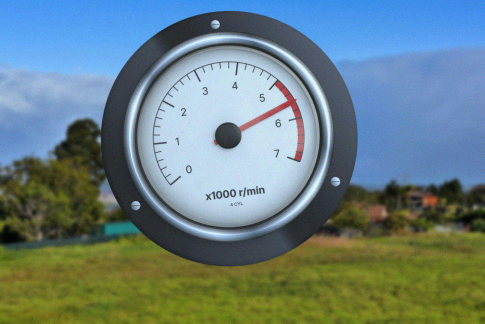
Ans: **5600** rpm
